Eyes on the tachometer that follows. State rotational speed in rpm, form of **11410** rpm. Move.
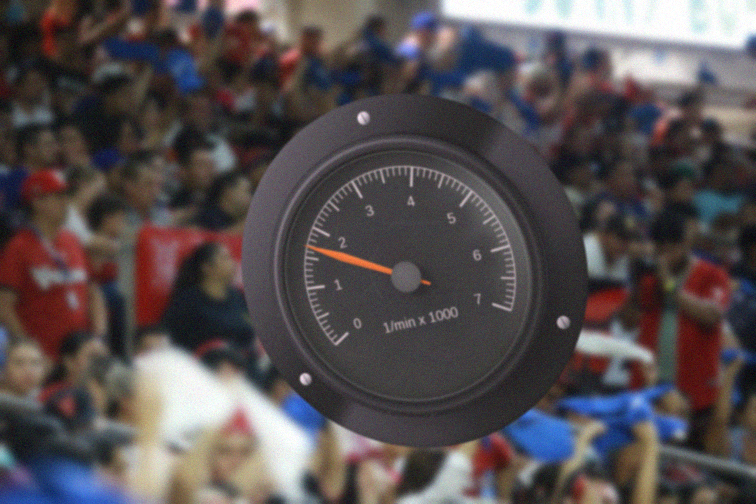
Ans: **1700** rpm
